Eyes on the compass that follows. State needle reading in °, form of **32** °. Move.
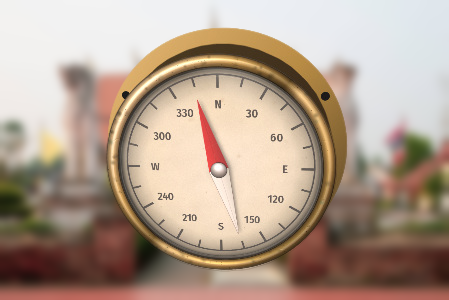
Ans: **345** °
